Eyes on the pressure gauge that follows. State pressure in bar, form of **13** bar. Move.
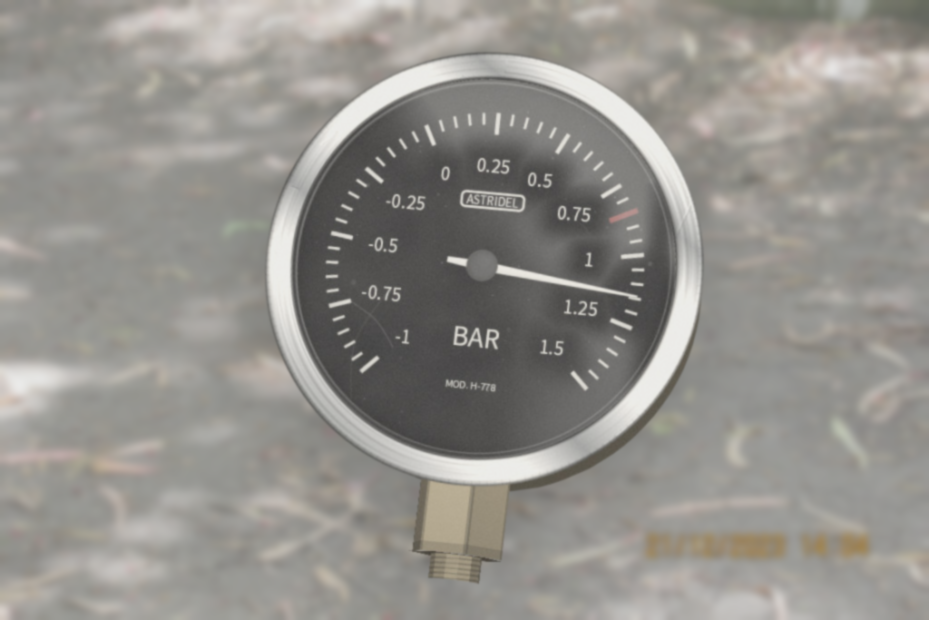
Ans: **1.15** bar
